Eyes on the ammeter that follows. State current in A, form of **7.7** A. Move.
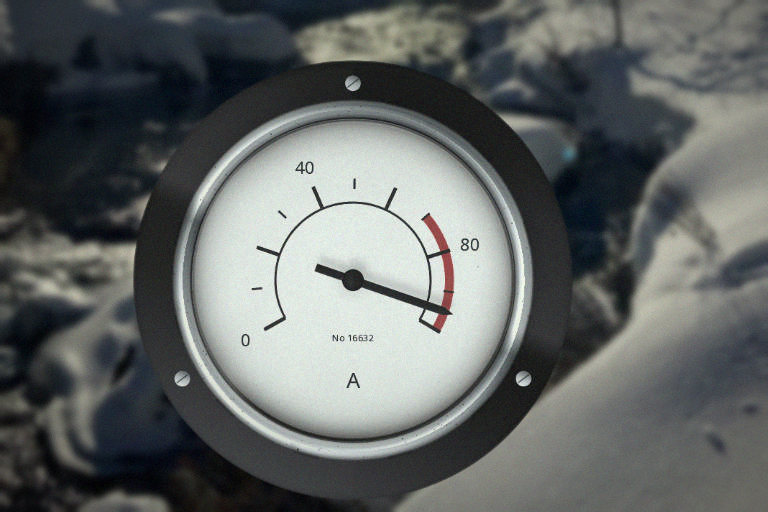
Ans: **95** A
